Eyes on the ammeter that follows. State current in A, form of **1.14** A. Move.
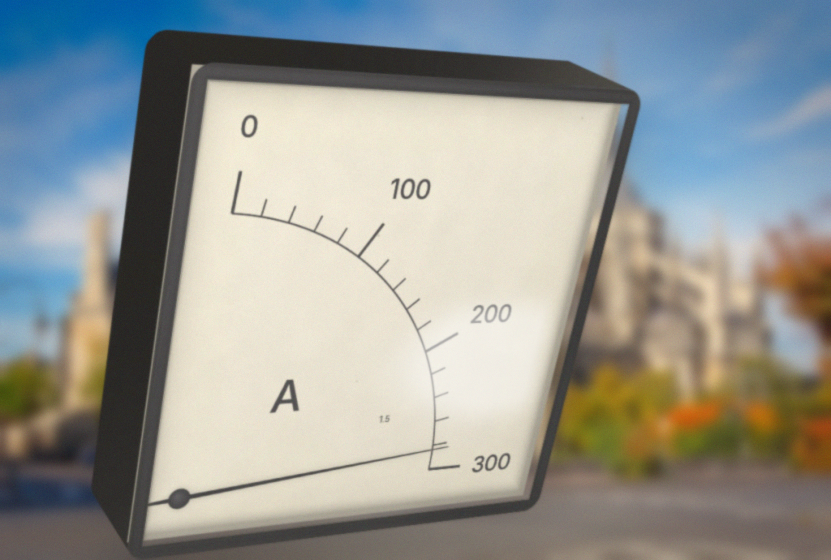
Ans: **280** A
